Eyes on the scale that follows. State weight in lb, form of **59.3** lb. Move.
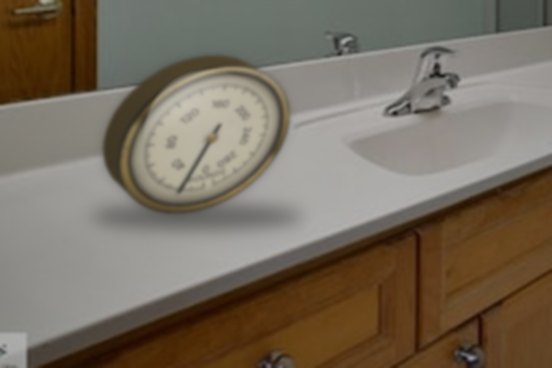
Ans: **20** lb
